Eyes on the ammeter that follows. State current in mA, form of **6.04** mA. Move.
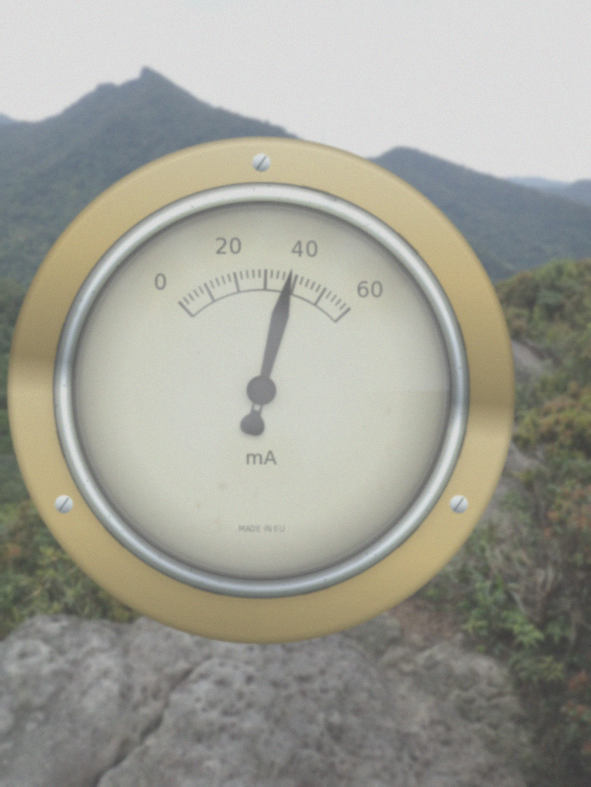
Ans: **38** mA
